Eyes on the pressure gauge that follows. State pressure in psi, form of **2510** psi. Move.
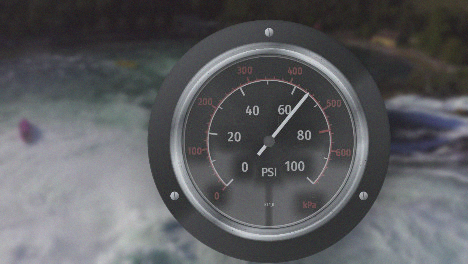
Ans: **65** psi
